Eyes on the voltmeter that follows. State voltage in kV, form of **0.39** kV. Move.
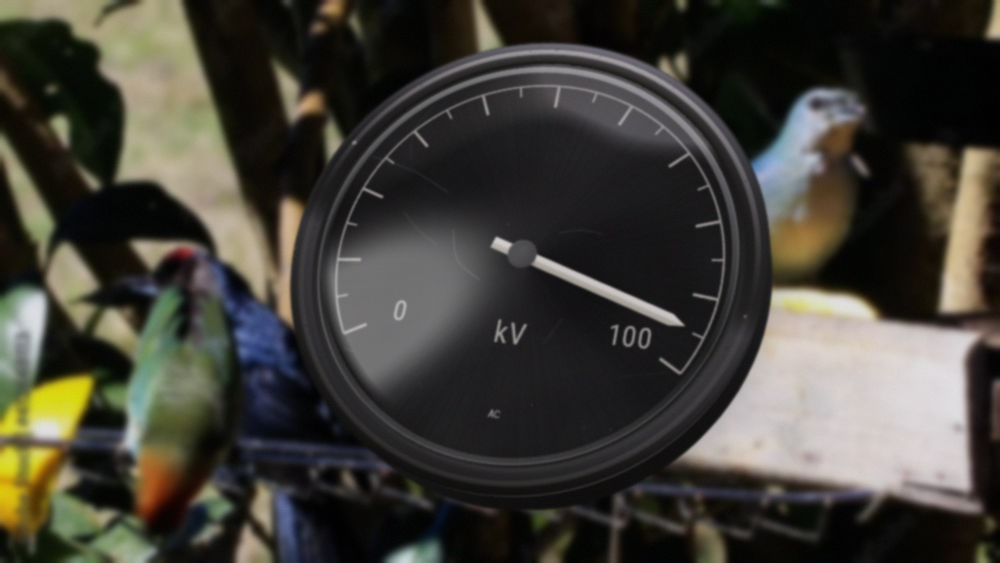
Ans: **95** kV
